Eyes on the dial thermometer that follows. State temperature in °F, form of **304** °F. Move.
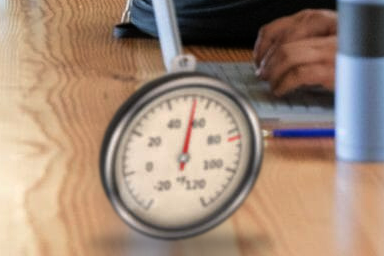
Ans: **52** °F
